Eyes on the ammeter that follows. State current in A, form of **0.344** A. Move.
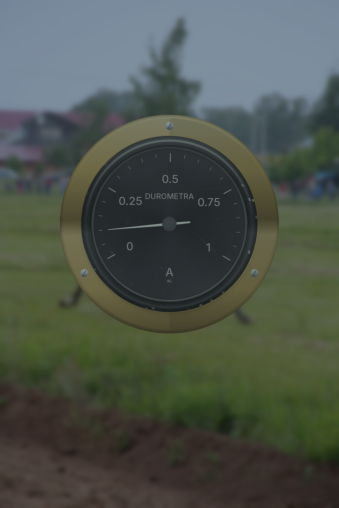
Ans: **0.1** A
